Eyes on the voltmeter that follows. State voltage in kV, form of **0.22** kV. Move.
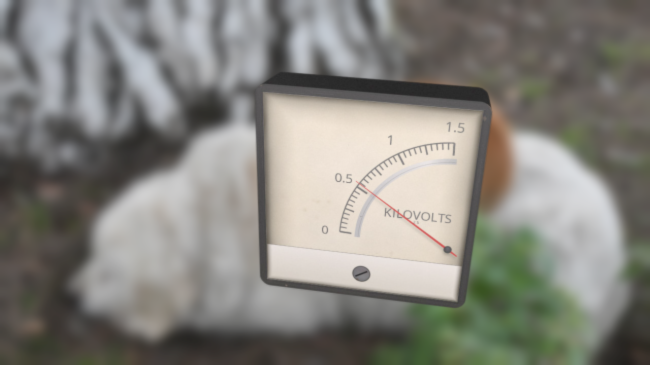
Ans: **0.55** kV
